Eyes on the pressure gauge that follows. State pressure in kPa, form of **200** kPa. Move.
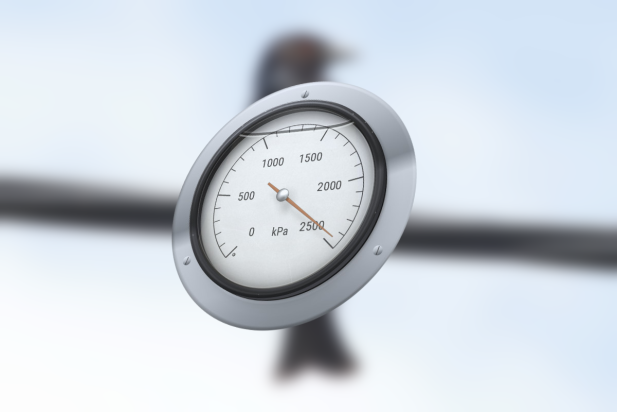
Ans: **2450** kPa
